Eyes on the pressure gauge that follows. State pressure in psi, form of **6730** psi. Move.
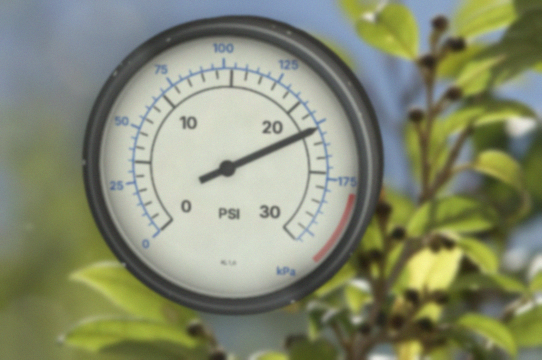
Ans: **22** psi
